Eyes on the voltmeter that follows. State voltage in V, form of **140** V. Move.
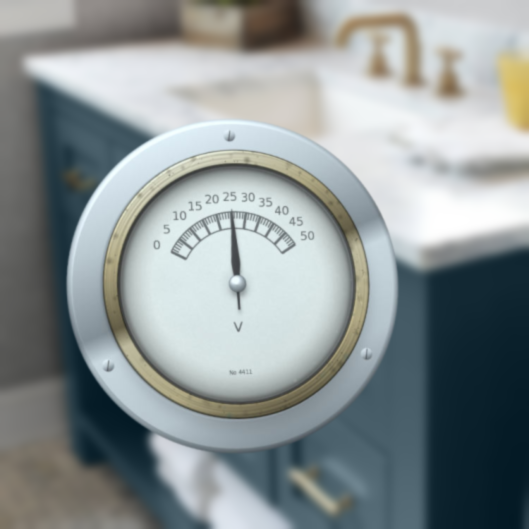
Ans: **25** V
